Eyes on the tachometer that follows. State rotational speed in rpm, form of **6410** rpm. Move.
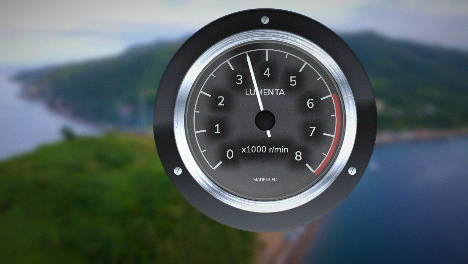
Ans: **3500** rpm
